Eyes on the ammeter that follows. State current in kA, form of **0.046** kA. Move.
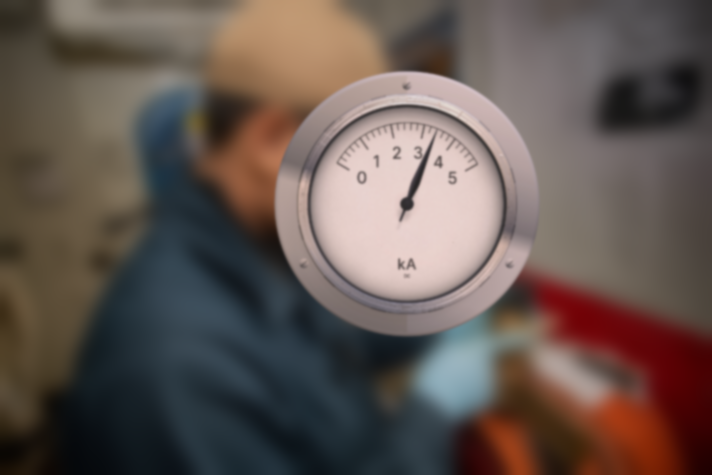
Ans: **3.4** kA
